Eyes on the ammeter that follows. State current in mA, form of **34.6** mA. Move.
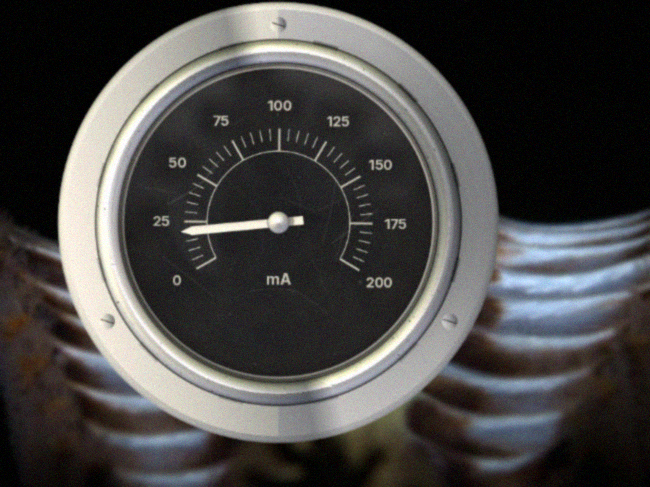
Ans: **20** mA
